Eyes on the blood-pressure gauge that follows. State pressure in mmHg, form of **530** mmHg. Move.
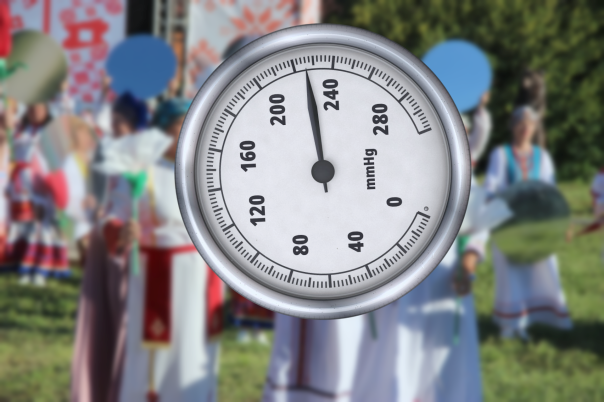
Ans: **226** mmHg
